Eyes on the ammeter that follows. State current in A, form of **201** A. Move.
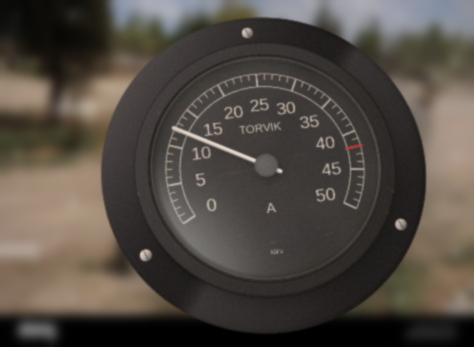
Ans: **12** A
